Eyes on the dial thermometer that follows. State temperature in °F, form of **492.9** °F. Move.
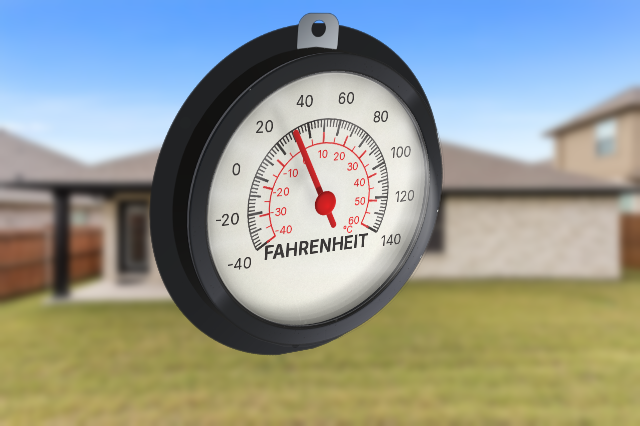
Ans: **30** °F
